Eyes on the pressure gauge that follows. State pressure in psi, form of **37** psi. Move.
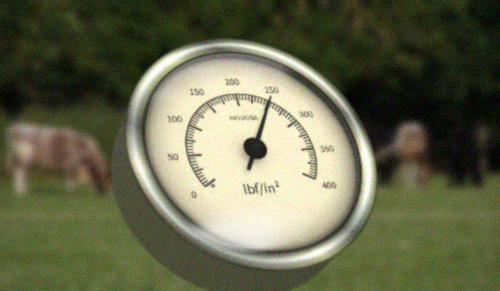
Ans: **250** psi
